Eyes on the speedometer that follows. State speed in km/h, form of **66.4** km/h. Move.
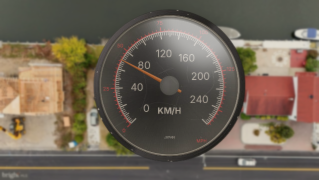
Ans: **70** km/h
